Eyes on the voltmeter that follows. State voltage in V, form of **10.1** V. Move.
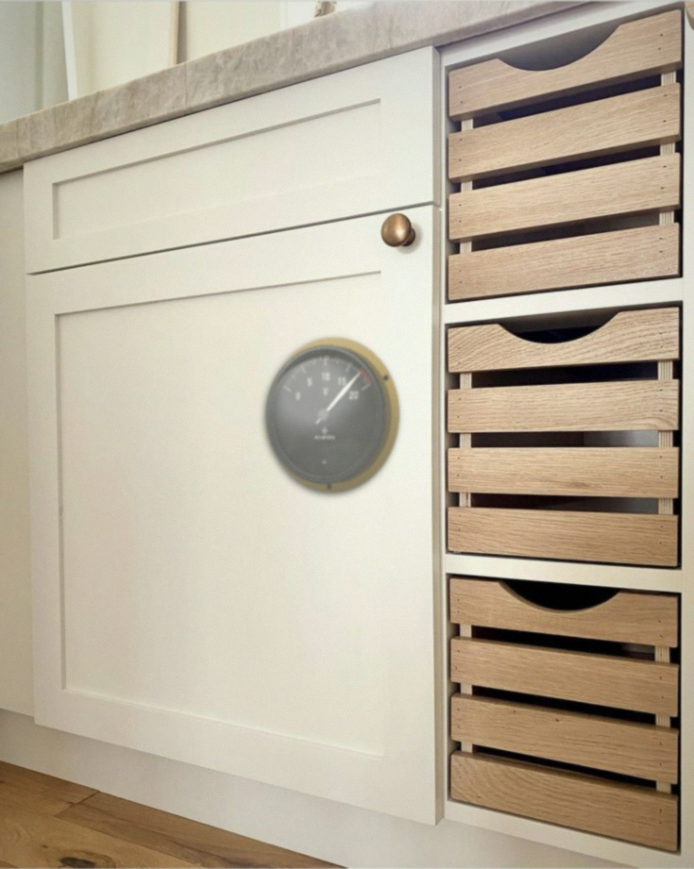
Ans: **17.5** V
